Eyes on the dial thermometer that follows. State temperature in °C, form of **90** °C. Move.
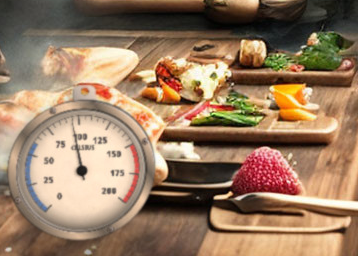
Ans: **95** °C
